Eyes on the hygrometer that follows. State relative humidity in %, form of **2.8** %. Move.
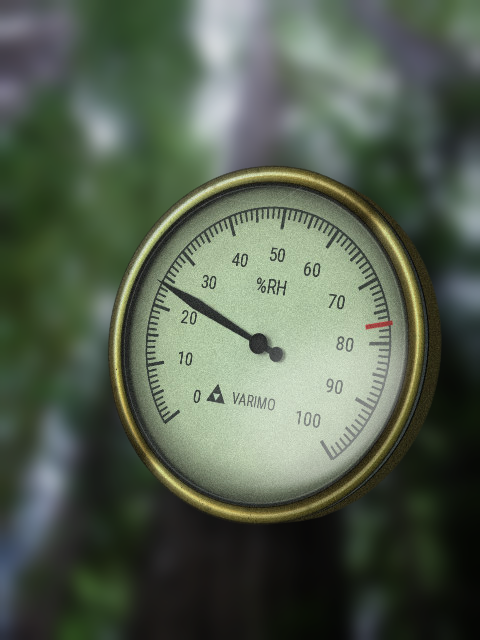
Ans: **24** %
